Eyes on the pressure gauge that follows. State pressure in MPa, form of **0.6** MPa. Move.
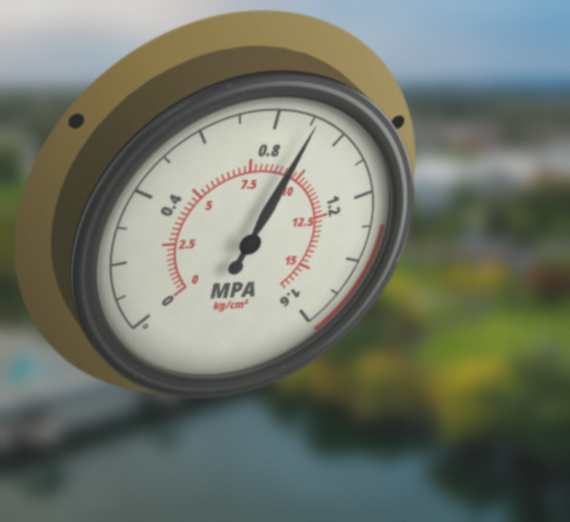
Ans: **0.9** MPa
